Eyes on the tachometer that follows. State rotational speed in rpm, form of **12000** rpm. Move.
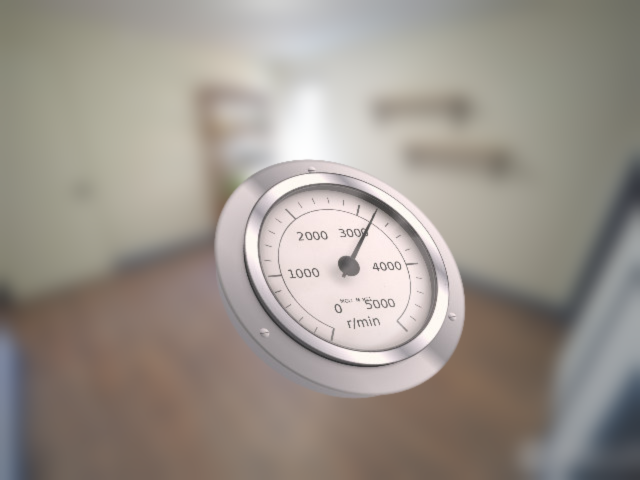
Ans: **3200** rpm
